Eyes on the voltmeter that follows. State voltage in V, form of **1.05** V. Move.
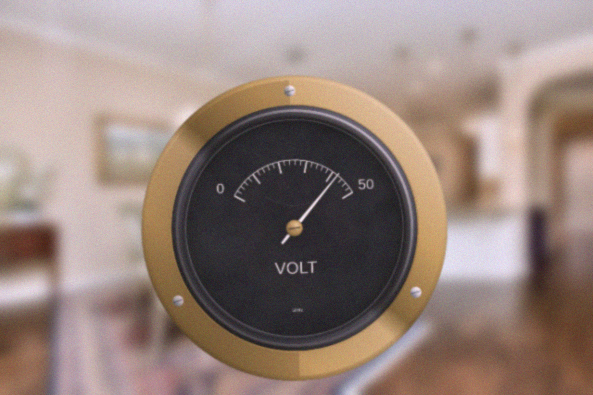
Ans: **42** V
